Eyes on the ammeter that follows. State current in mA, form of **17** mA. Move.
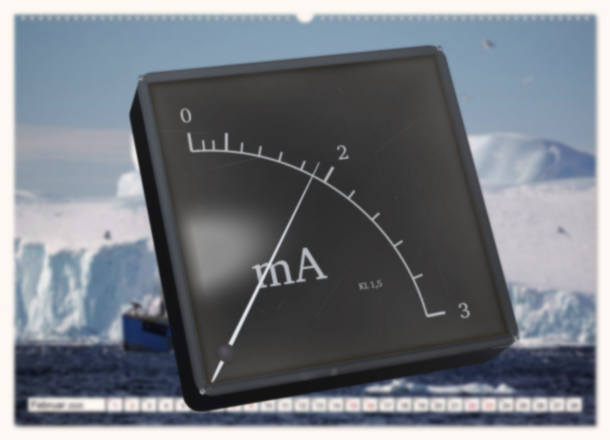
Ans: **1.9** mA
